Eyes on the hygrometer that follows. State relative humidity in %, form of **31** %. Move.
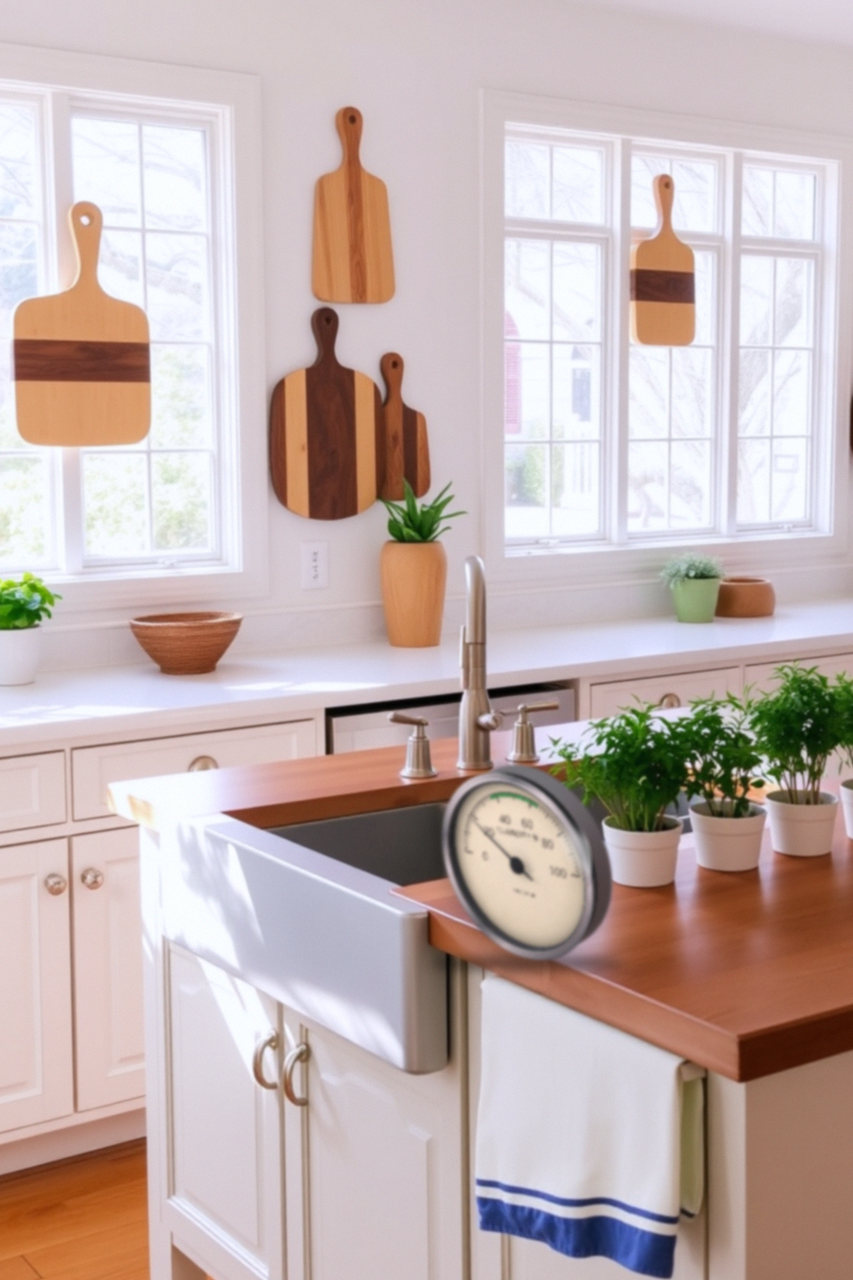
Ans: **20** %
